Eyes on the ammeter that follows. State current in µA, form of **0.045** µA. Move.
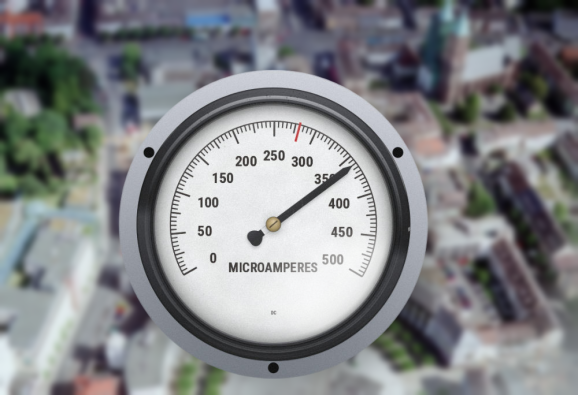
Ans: **360** µA
